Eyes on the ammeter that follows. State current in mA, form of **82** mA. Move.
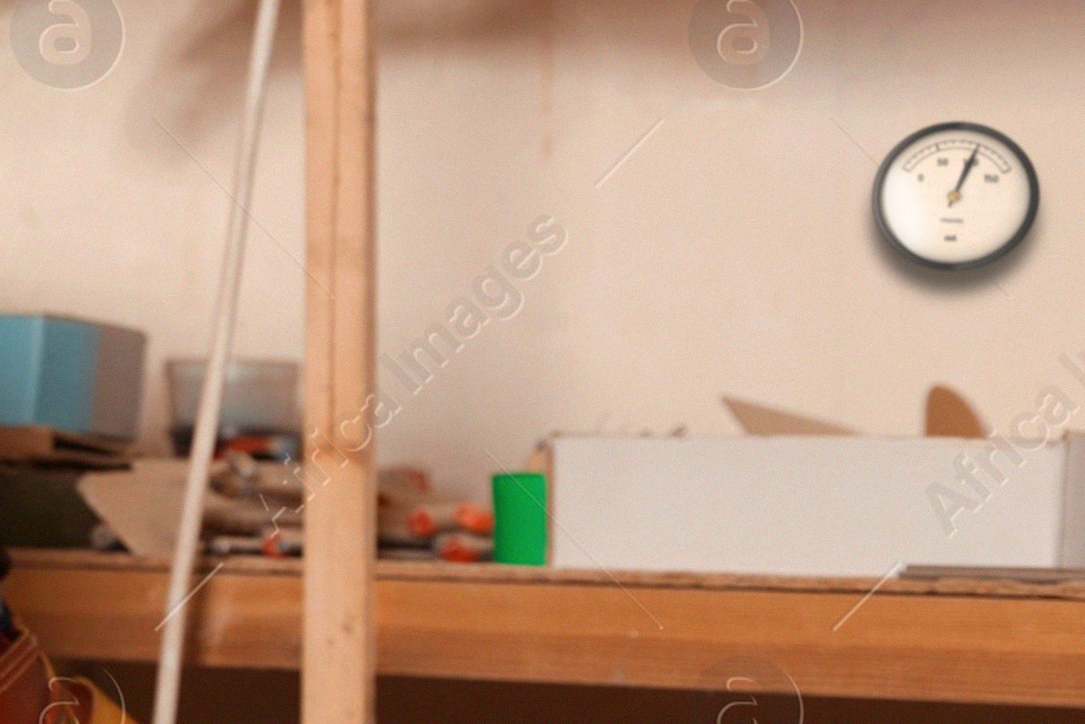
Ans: **100** mA
